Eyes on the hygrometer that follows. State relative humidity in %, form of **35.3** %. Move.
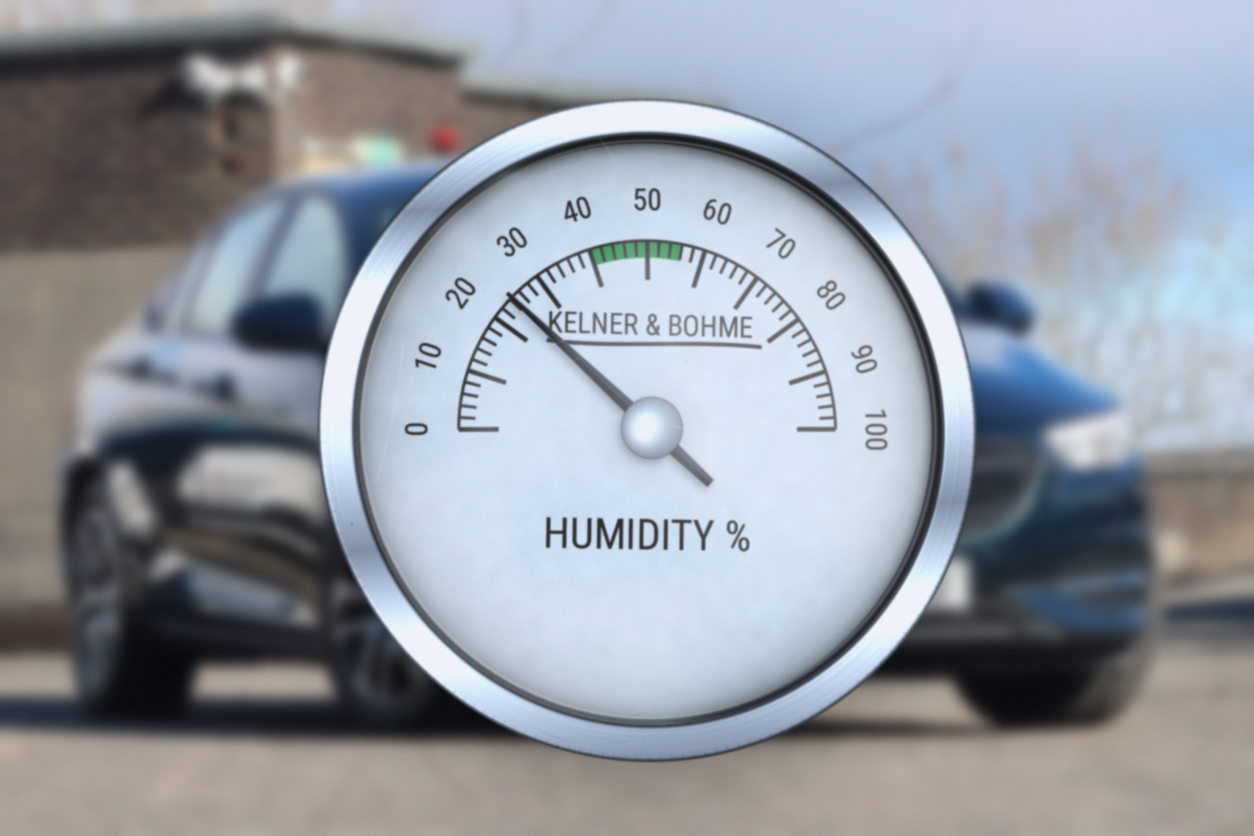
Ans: **24** %
